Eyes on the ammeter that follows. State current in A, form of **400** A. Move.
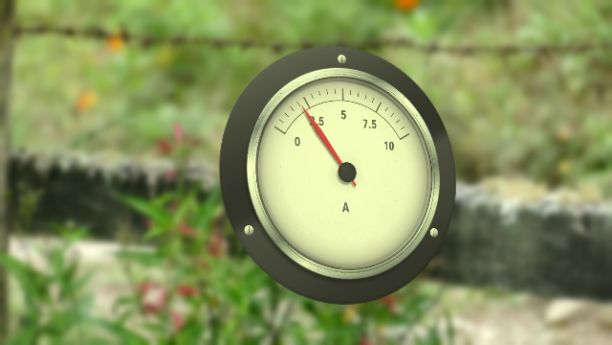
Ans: **2** A
